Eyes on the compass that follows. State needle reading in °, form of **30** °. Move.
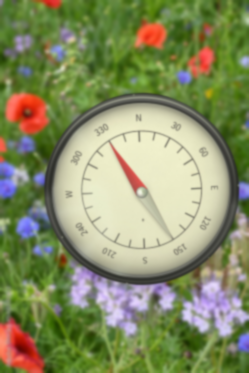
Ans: **330** °
